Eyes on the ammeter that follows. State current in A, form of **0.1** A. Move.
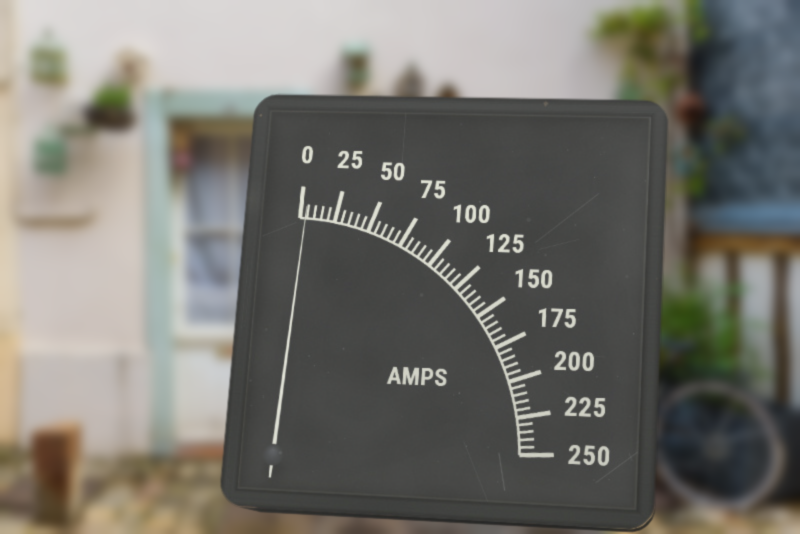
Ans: **5** A
